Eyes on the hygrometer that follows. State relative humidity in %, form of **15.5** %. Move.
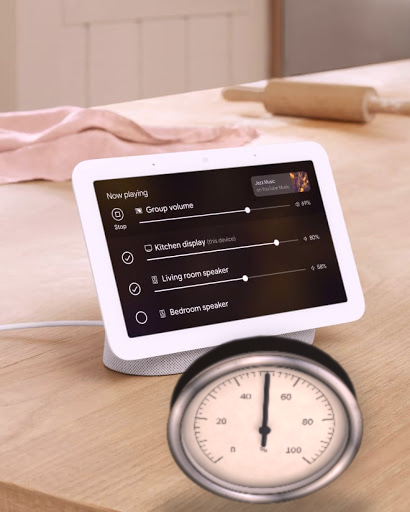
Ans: **50** %
